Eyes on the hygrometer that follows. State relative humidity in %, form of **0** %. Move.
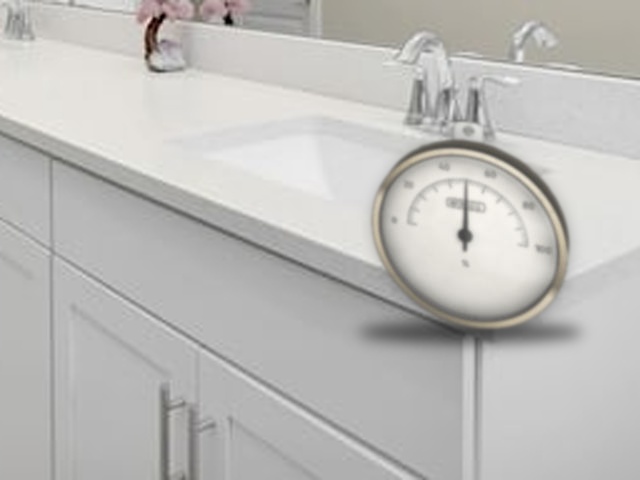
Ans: **50** %
